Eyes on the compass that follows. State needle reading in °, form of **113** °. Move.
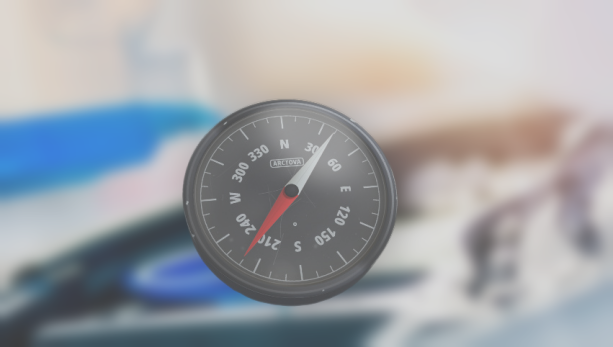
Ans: **220** °
